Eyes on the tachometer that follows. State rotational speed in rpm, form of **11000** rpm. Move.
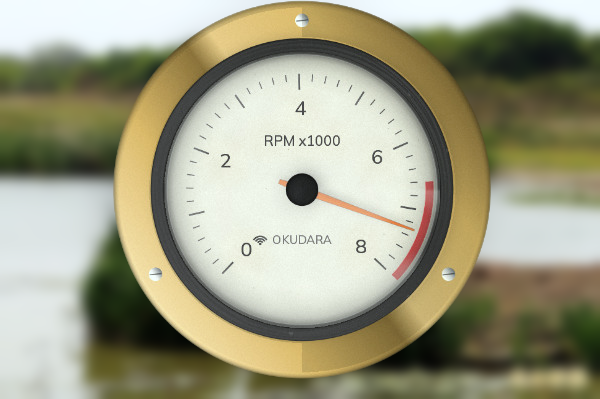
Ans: **7300** rpm
